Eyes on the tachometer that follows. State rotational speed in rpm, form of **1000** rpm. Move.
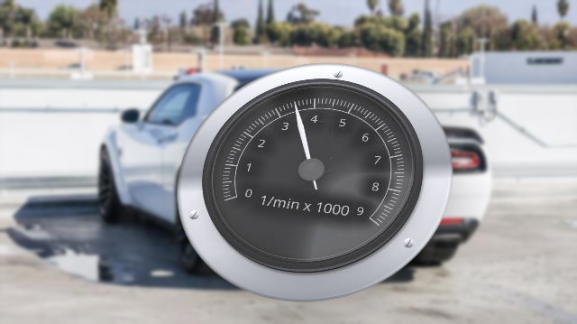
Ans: **3500** rpm
